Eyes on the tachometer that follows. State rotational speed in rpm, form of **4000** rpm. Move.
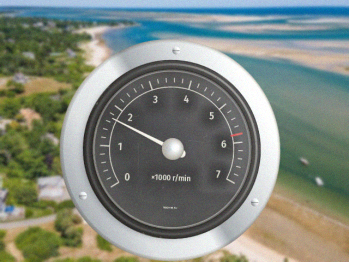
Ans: **1700** rpm
